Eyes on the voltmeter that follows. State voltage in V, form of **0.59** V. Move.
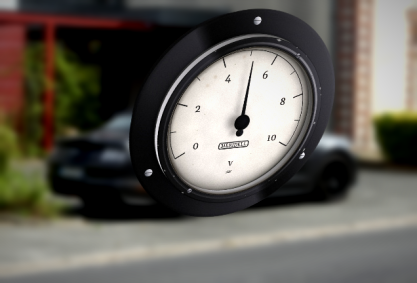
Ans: **5** V
